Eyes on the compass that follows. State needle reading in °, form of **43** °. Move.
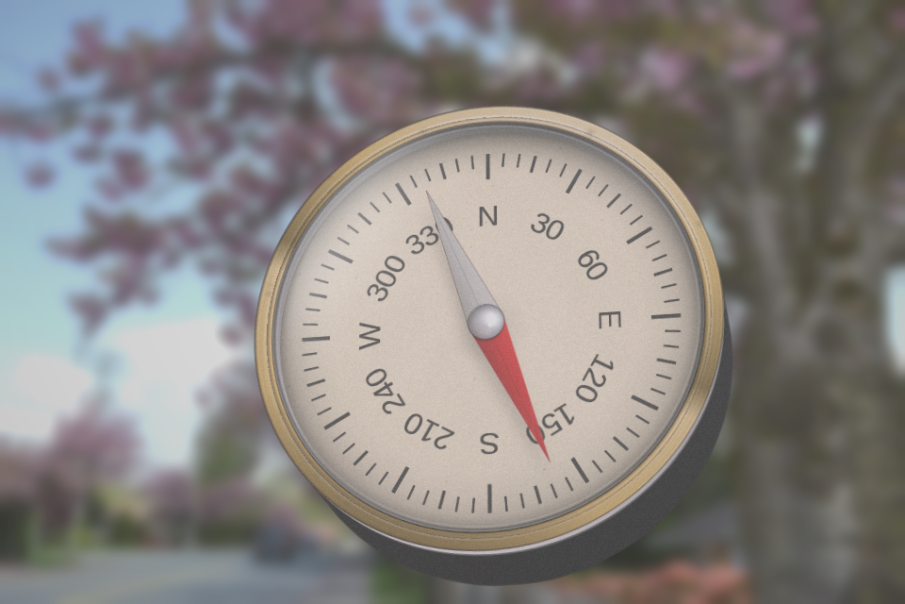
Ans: **157.5** °
